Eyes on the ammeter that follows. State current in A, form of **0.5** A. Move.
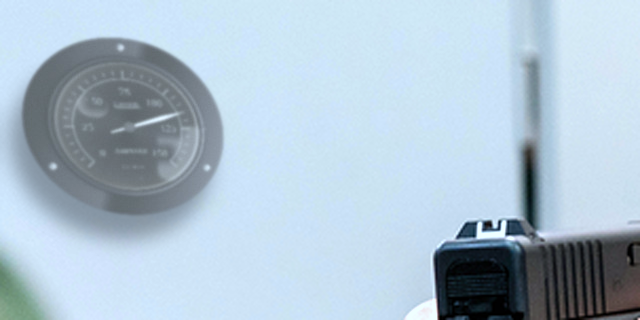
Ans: **115** A
